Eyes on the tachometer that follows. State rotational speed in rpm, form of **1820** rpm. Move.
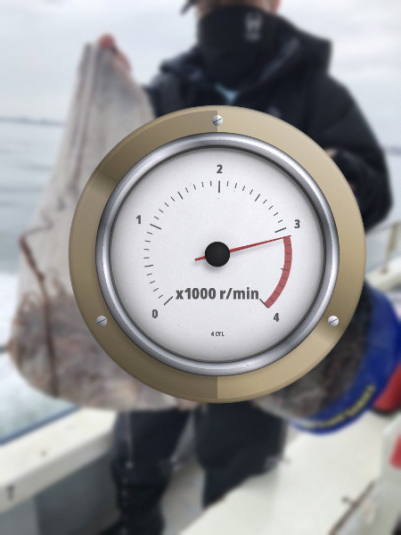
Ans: **3100** rpm
